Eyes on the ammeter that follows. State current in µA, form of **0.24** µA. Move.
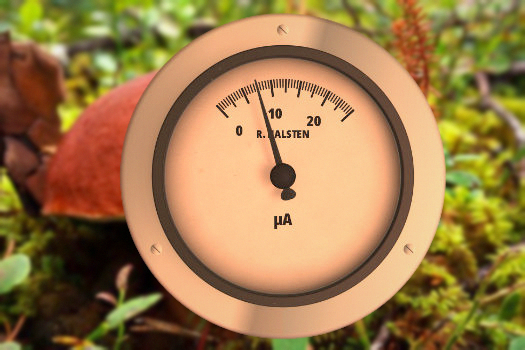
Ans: **7.5** µA
